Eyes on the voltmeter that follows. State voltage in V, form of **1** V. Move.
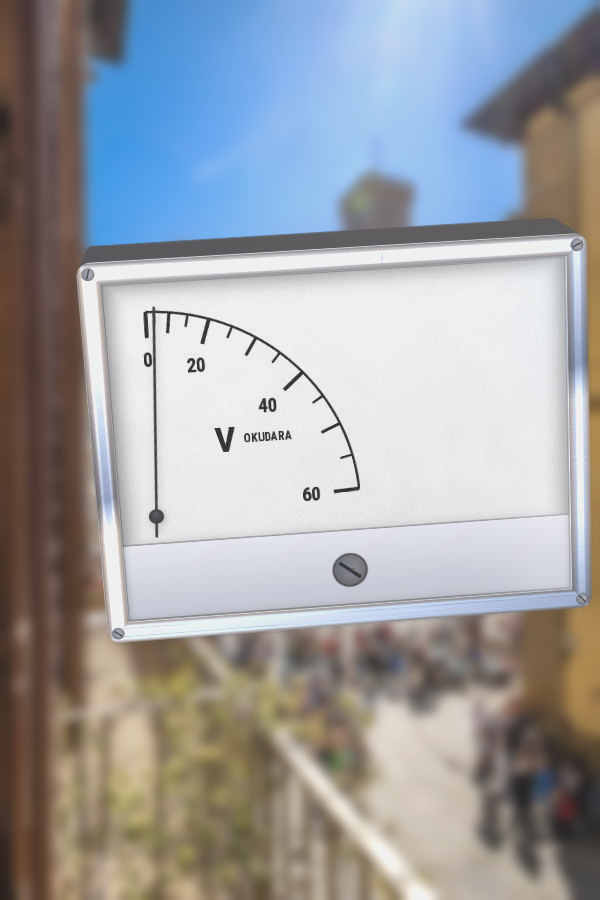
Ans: **5** V
